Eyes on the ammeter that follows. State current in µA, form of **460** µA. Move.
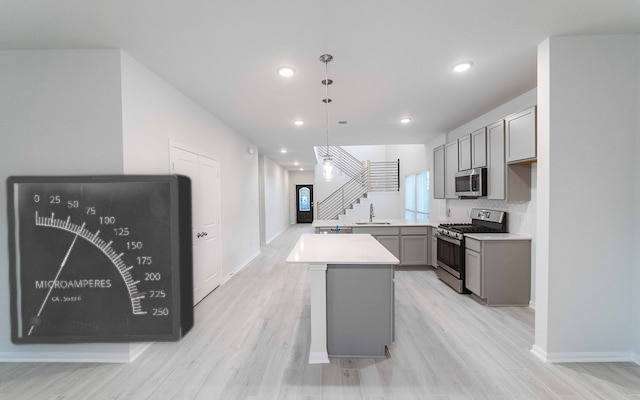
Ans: **75** µA
